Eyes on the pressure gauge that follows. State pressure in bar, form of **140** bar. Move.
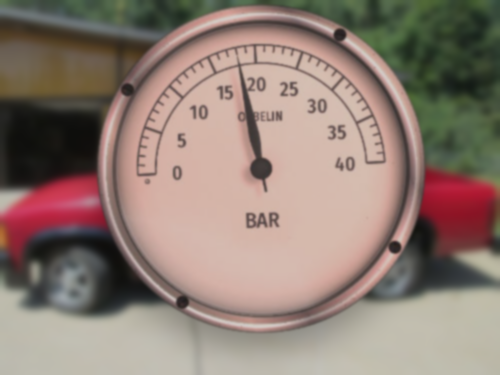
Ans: **18** bar
